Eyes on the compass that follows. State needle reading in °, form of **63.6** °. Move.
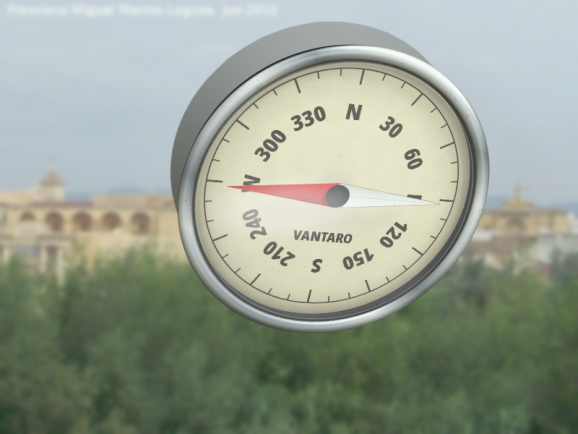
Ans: **270** °
